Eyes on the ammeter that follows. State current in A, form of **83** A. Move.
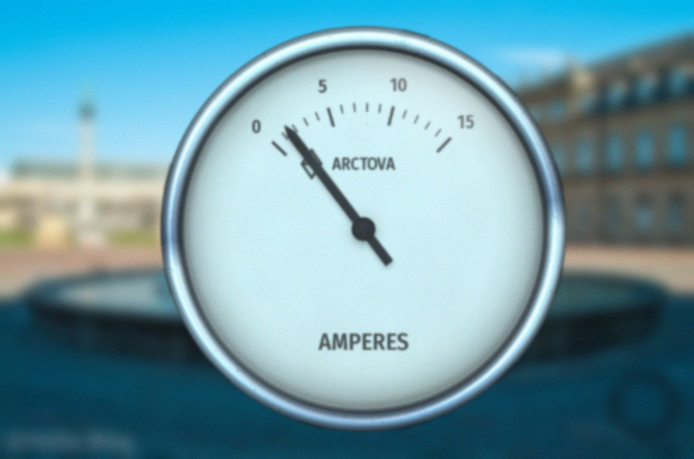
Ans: **1.5** A
